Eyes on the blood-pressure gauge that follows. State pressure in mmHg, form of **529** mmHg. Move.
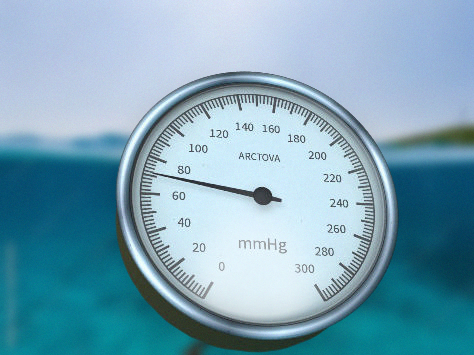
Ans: **70** mmHg
